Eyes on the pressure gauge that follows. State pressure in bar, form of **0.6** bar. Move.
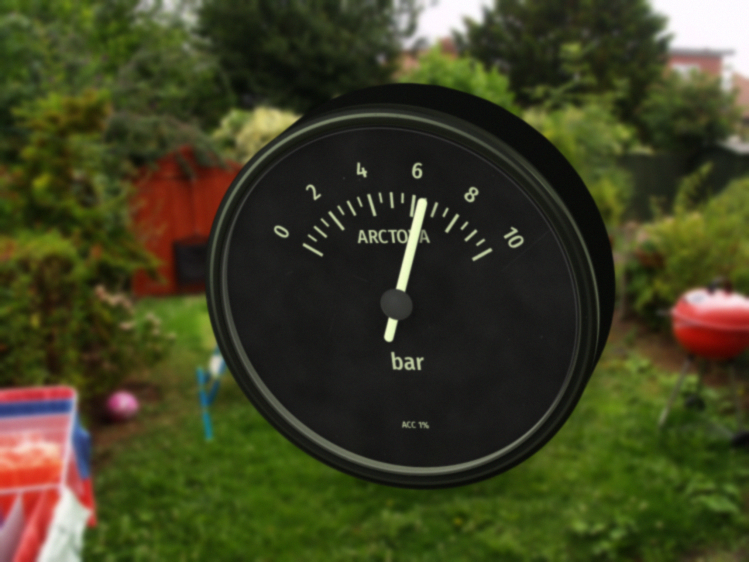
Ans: **6.5** bar
